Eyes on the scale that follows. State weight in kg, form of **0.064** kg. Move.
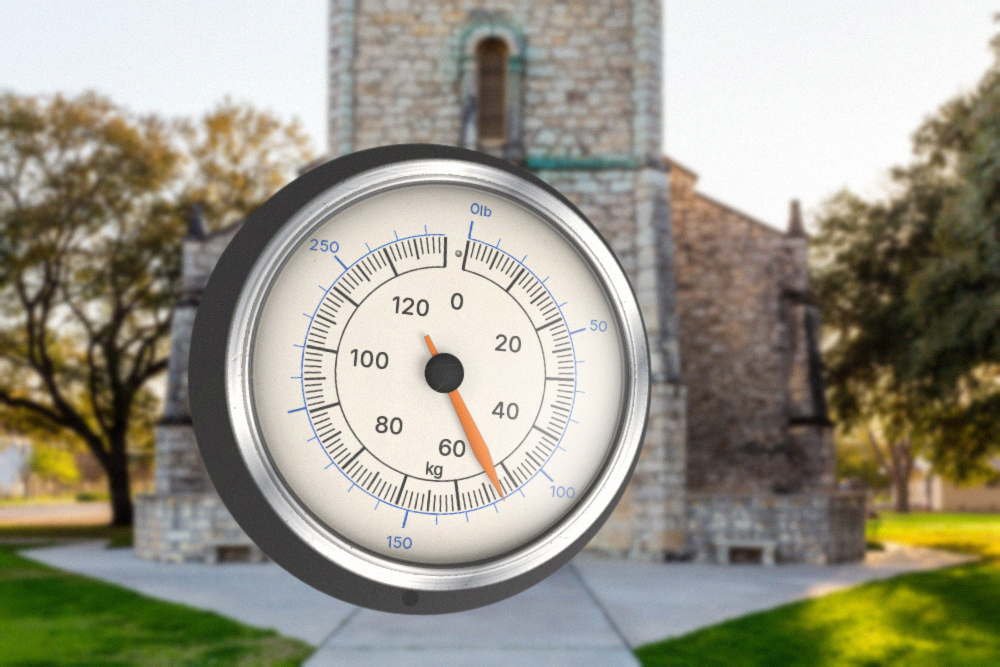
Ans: **53** kg
